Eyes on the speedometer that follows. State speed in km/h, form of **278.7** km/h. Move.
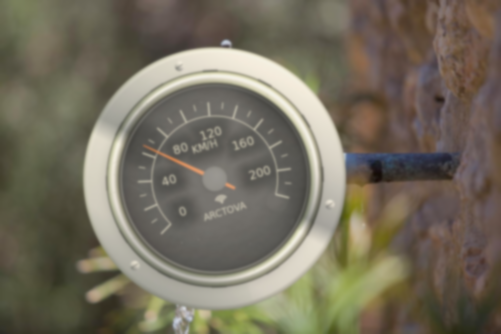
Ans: **65** km/h
